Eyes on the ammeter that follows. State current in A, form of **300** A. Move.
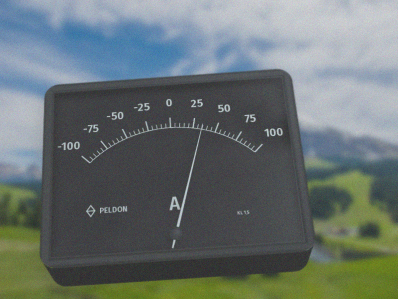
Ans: **35** A
